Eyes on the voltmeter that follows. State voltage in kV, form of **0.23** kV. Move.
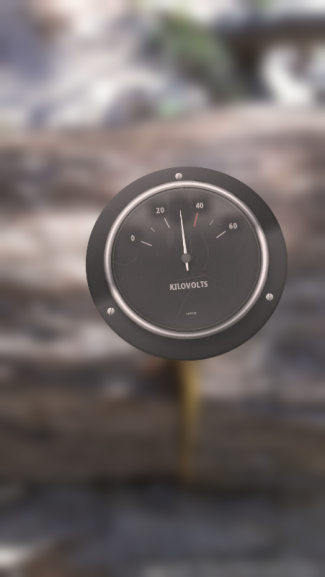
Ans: **30** kV
